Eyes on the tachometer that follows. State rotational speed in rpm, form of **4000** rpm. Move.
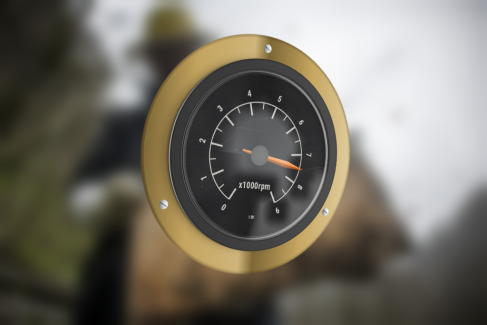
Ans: **7500** rpm
